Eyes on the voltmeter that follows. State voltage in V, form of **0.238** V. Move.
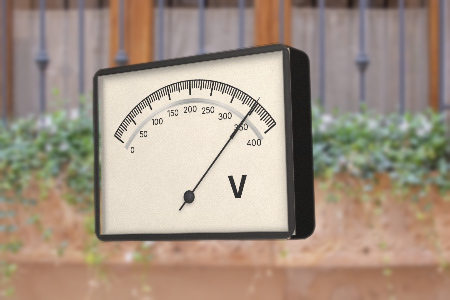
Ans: **350** V
